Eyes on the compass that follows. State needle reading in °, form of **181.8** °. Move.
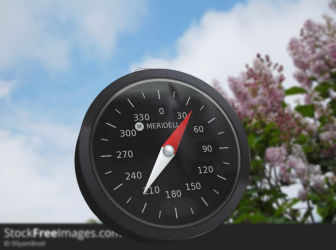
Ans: **37.5** °
